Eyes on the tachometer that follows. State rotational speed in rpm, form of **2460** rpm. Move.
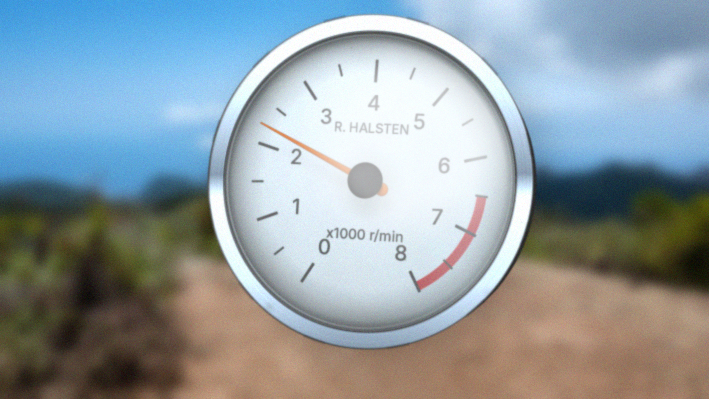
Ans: **2250** rpm
